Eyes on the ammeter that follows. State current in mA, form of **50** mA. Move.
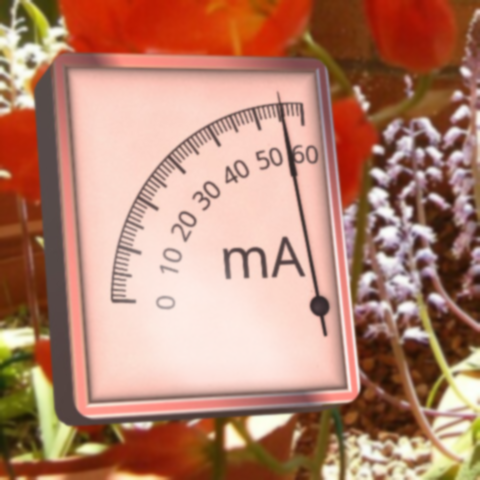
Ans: **55** mA
